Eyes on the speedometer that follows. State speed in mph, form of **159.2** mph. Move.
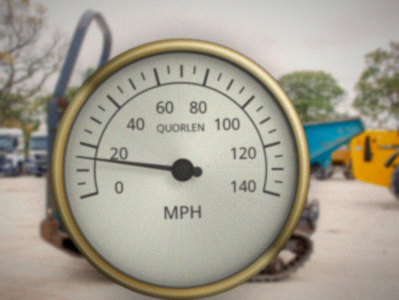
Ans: **15** mph
